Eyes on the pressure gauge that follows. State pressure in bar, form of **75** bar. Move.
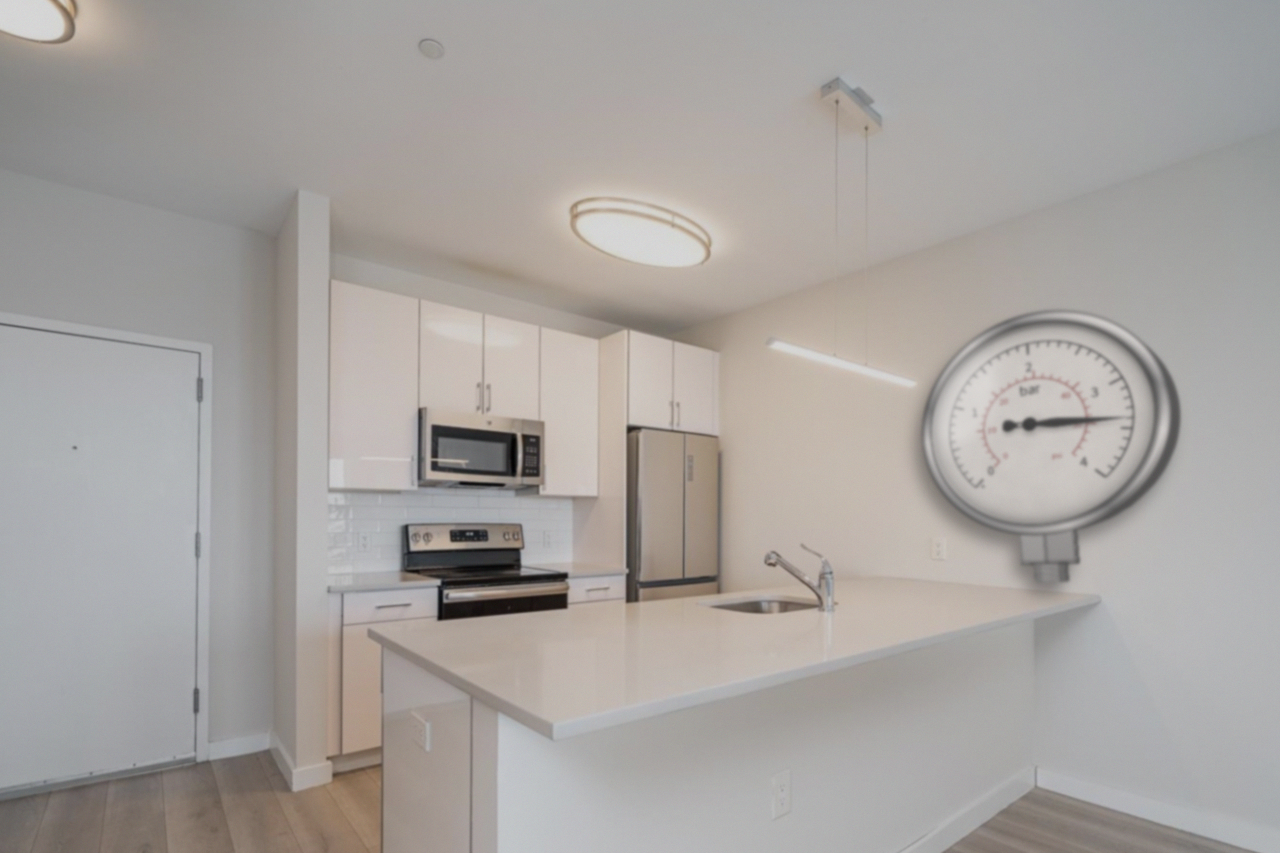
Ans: **3.4** bar
